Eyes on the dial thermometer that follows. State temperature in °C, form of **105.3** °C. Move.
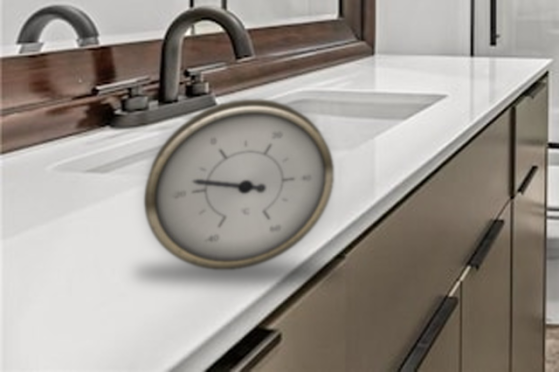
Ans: **-15** °C
